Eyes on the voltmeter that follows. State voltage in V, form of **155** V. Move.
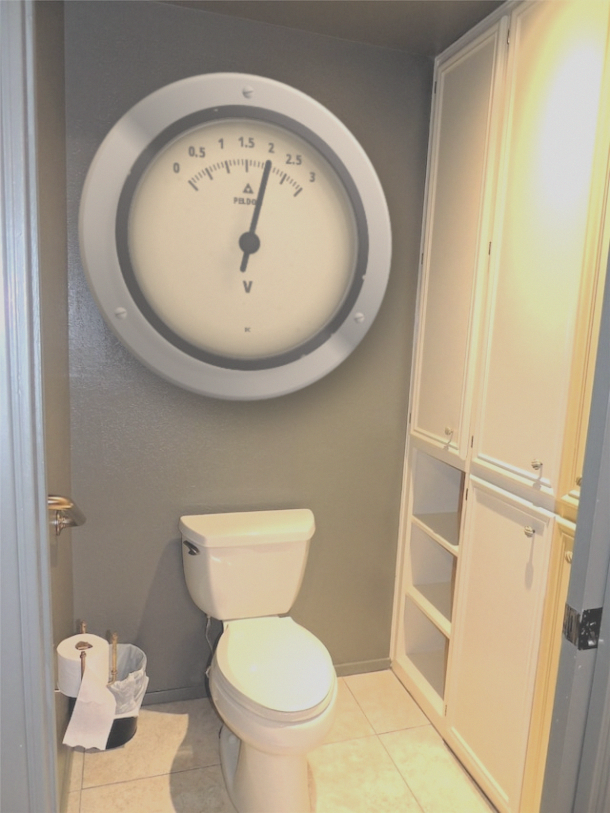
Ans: **2** V
